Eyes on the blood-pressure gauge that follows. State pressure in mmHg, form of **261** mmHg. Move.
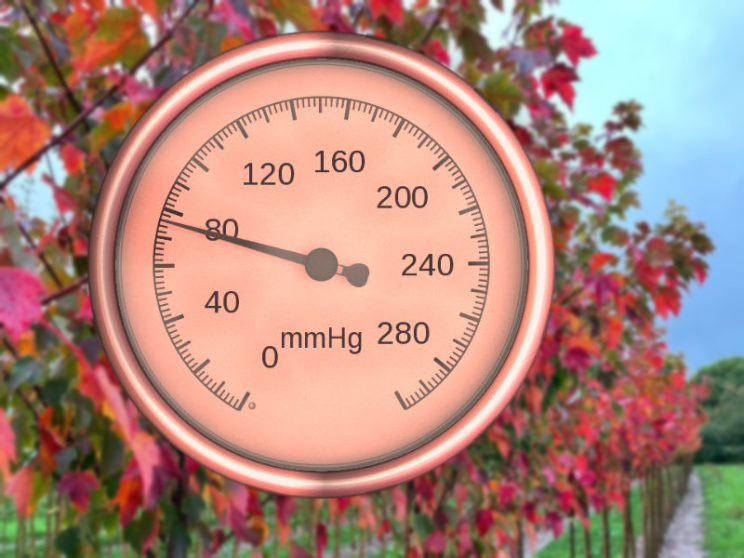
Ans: **76** mmHg
